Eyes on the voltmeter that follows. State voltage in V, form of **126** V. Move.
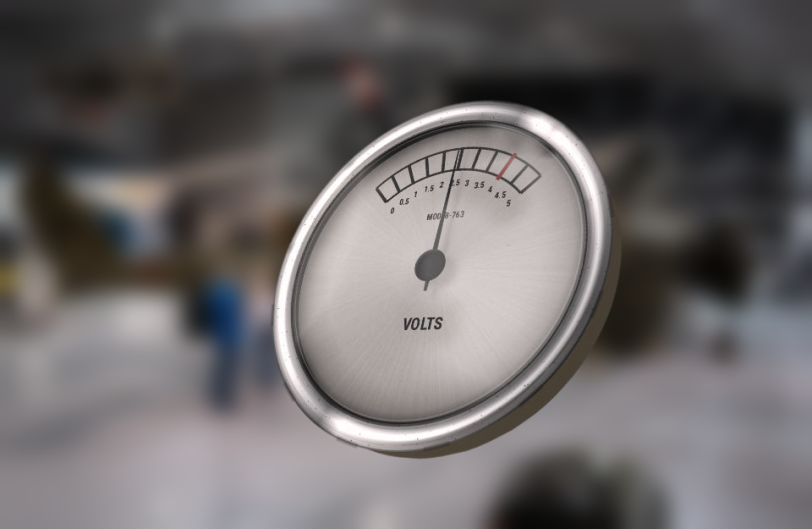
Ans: **2.5** V
